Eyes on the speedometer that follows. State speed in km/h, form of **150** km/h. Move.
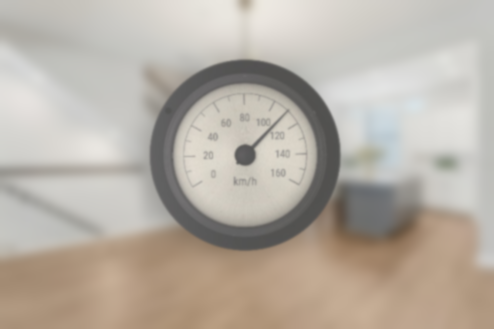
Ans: **110** km/h
